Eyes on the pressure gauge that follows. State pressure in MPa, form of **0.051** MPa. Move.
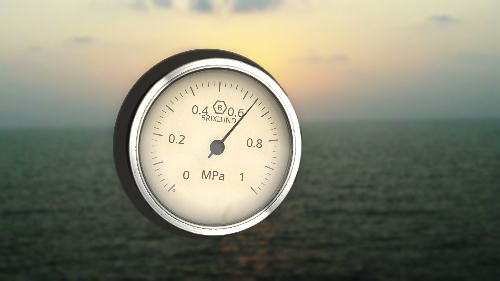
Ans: **0.64** MPa
